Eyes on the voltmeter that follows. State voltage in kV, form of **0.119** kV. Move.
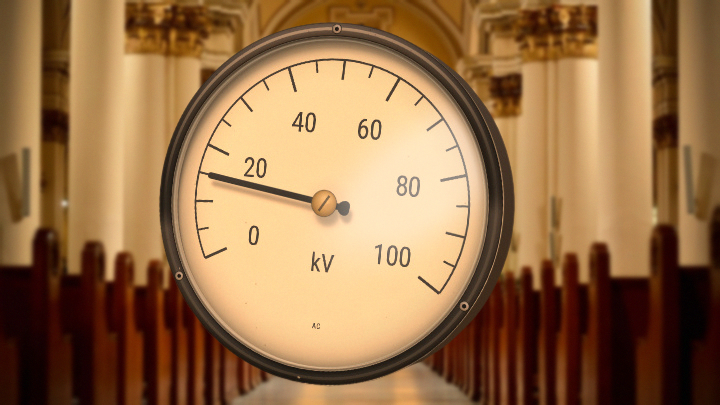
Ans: **15** kV
